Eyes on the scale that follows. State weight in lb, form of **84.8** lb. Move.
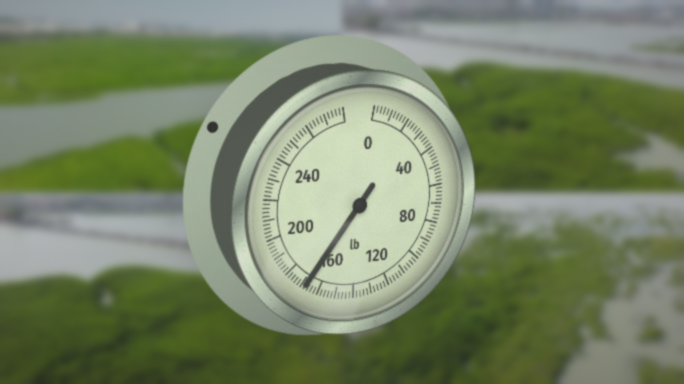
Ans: **170** lb
